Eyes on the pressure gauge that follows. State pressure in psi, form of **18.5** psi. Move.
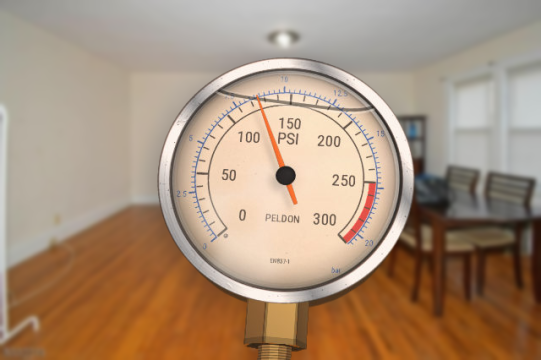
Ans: **125** psi
